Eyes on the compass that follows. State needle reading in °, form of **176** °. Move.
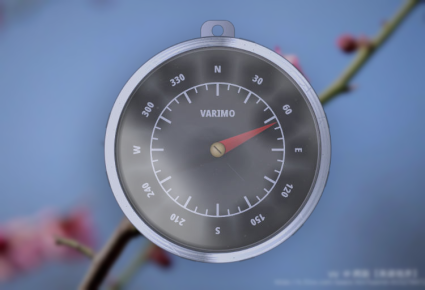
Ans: **65** °
